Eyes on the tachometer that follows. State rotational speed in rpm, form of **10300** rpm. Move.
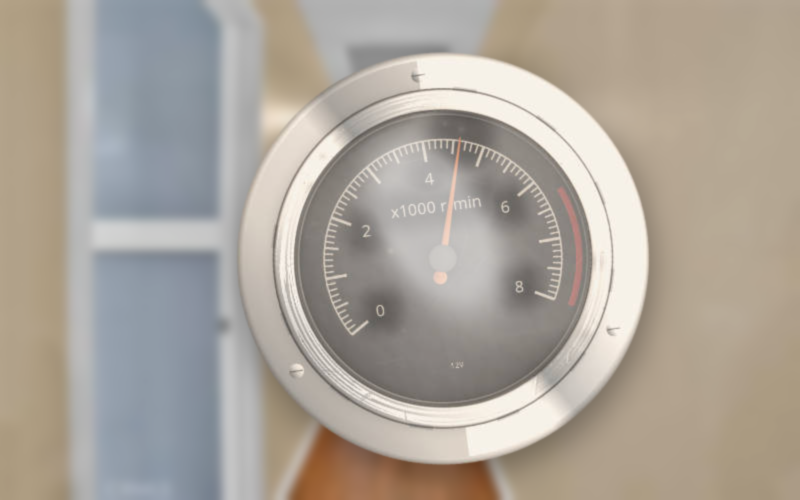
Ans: **4600** rpm
